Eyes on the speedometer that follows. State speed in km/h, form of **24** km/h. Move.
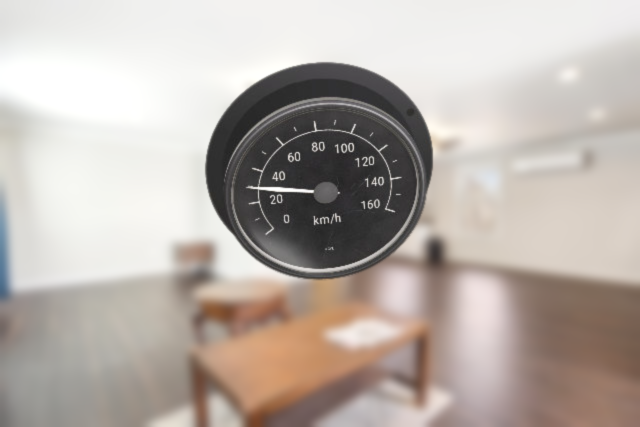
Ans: **30** km/h
